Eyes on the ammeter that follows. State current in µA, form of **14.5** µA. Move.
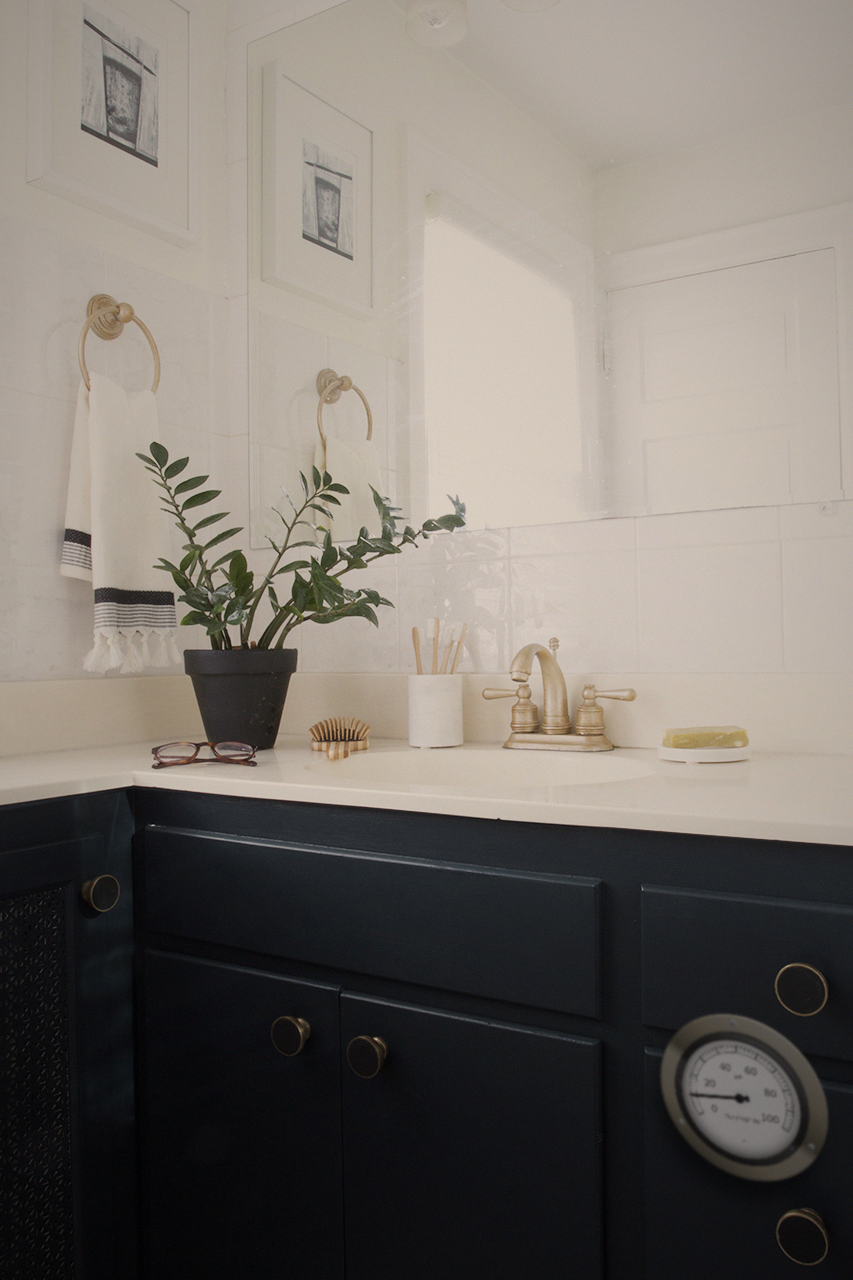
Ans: **10** µA
